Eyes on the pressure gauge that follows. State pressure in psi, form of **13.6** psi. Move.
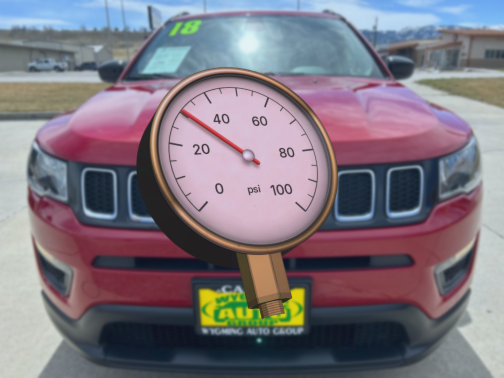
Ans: **30** psi
